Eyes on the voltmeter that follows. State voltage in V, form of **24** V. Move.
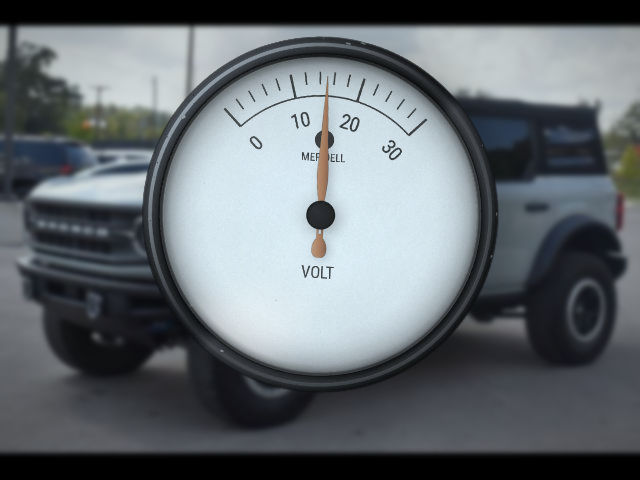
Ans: **15** V
